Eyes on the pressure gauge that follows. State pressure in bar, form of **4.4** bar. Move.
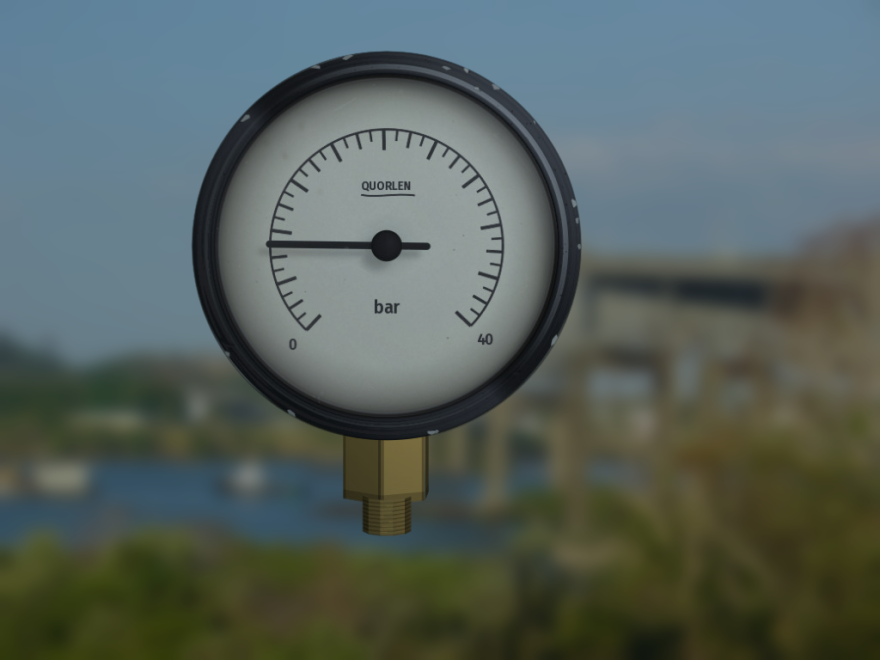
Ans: **7** bar
